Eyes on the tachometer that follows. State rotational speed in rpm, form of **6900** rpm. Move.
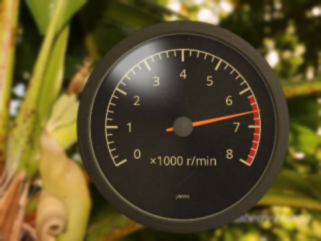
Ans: **6600** rpm
